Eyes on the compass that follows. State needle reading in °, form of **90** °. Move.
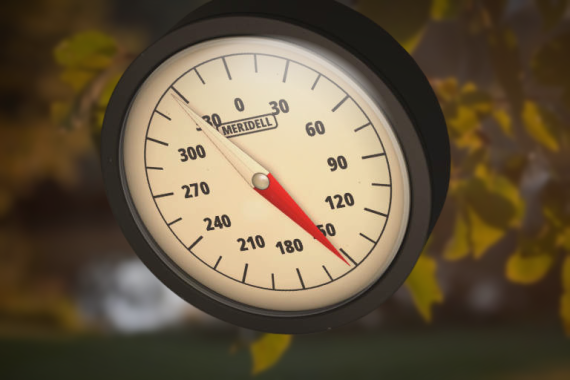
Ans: **150** °
